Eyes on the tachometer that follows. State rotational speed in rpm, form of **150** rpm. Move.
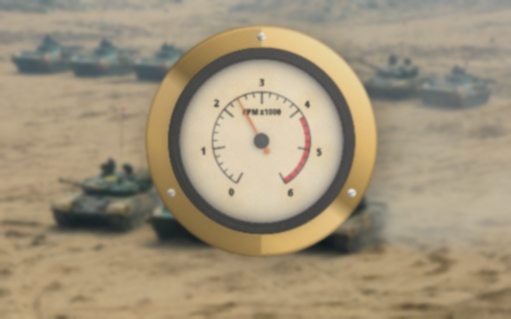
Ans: **2400** rpm
